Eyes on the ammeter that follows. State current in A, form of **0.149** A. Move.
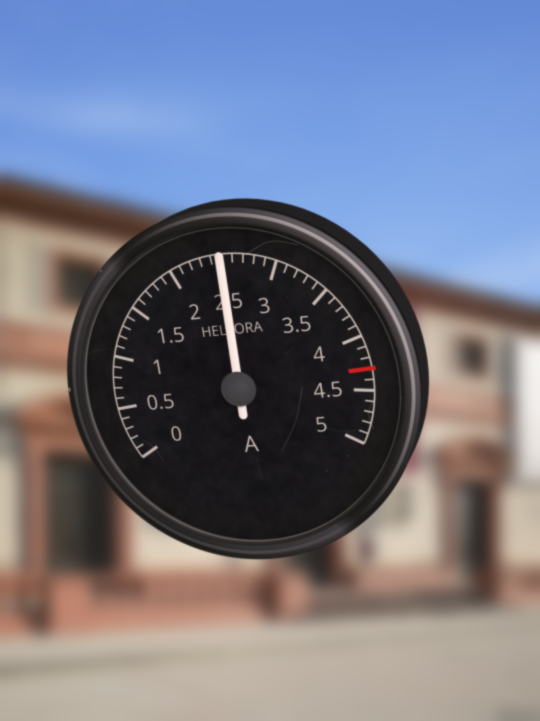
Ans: **2.5** A
